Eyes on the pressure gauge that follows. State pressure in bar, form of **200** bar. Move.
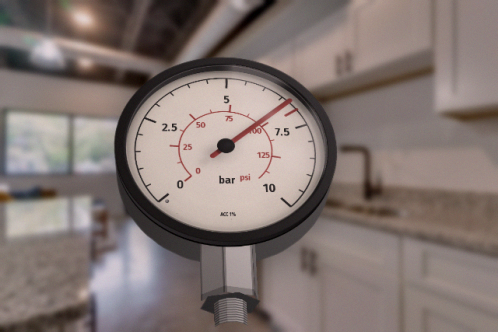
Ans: **6.75** bar
